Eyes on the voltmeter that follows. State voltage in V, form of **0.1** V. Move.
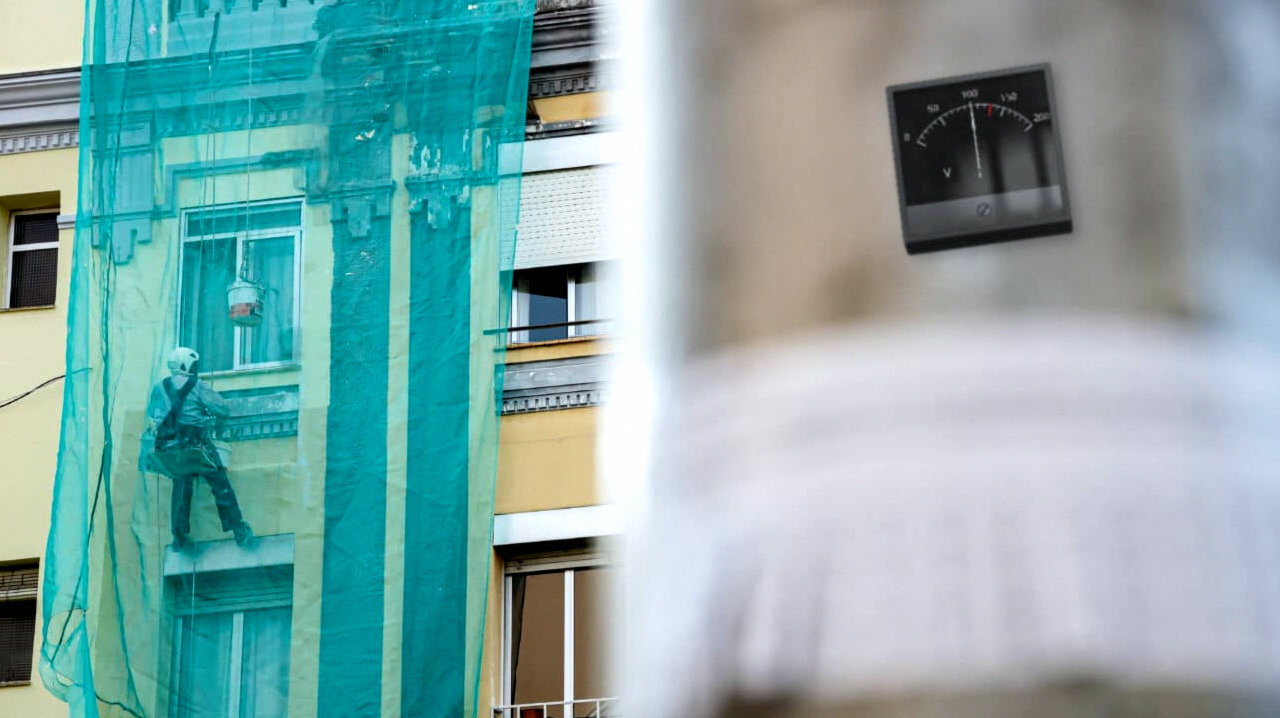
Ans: **100** V
